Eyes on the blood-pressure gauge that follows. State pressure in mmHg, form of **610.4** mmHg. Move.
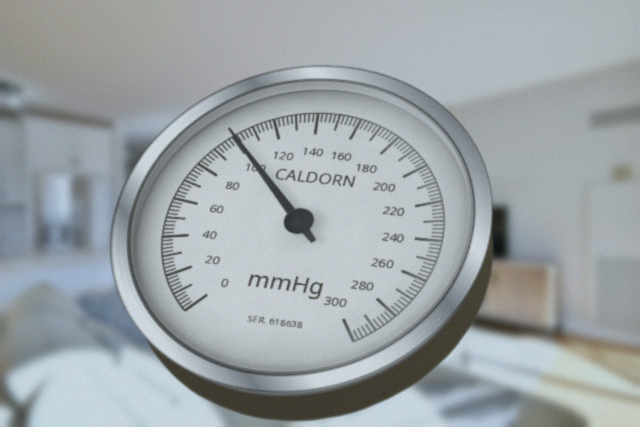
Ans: **100** mmHg
